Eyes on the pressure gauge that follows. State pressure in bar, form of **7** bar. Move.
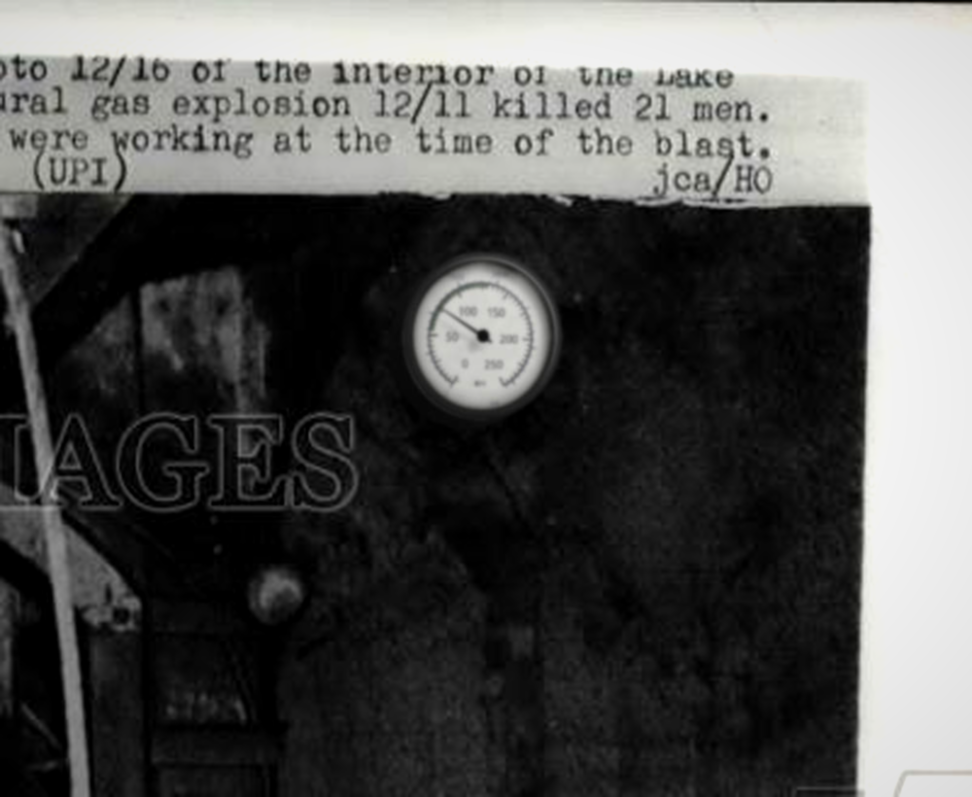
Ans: **75** bar
